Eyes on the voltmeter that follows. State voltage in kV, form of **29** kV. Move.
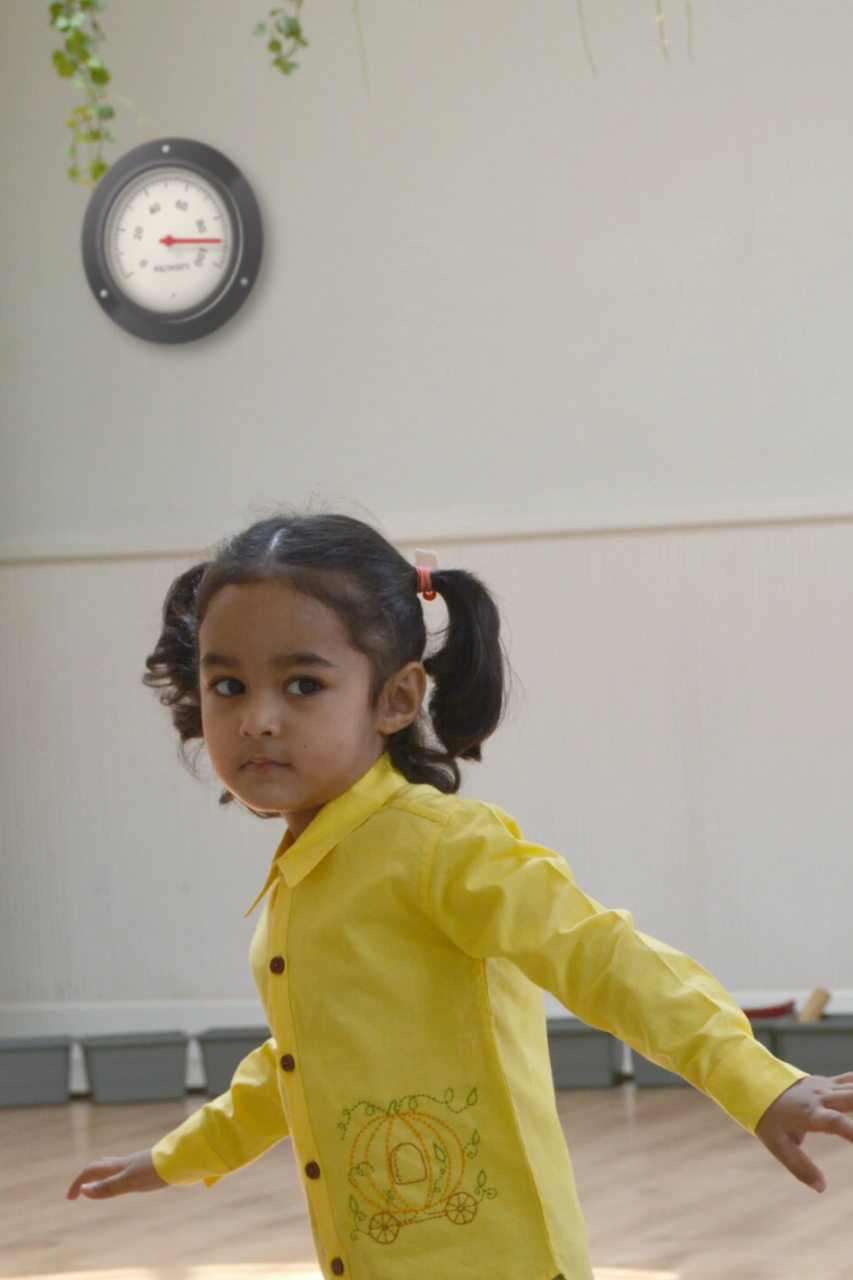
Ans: **90** kV
